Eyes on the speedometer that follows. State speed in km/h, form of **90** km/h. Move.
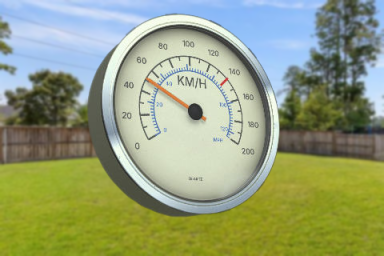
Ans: **50** km/h
